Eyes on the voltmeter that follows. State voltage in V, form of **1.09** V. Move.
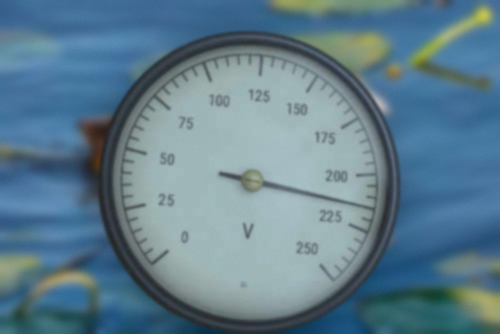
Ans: **215** V
